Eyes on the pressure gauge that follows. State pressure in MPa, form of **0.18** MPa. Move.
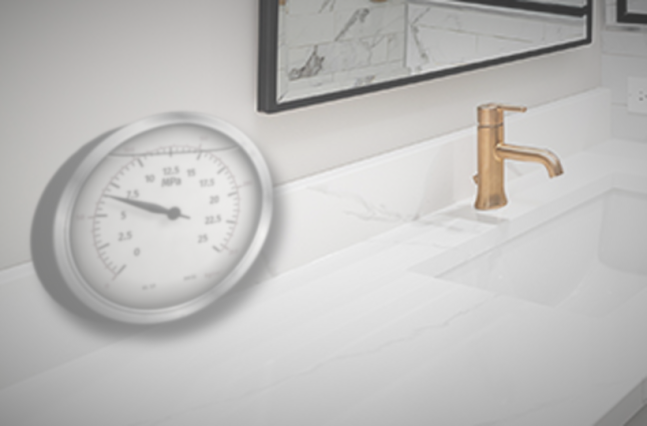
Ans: **6.5** MPa
